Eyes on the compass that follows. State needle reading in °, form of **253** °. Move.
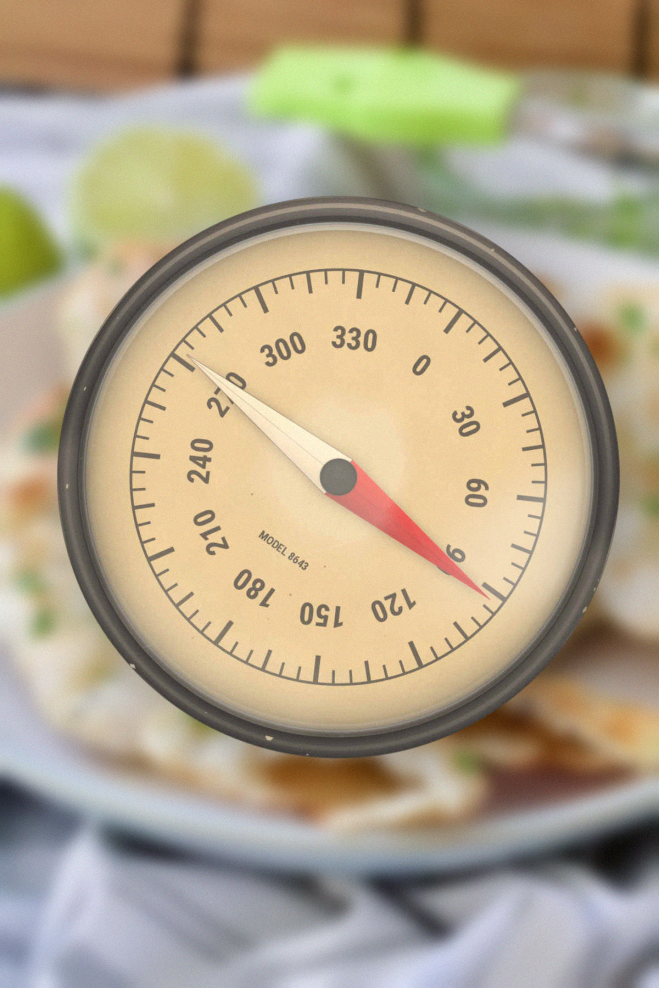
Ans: **92.5** °
